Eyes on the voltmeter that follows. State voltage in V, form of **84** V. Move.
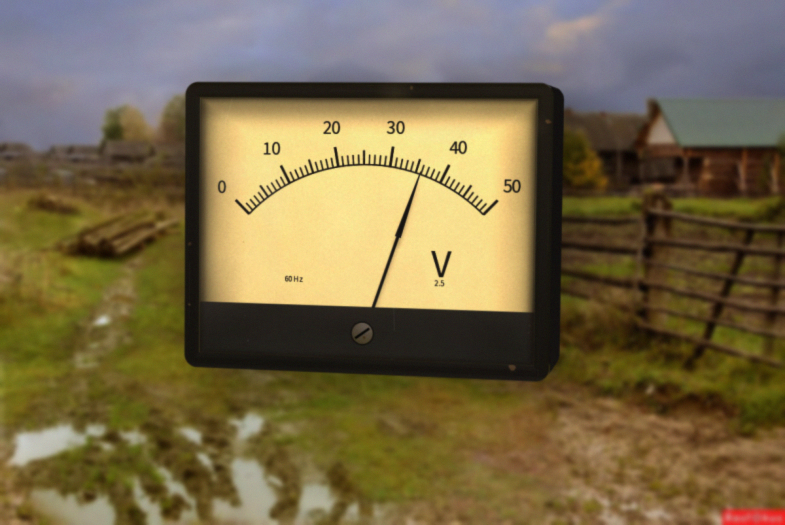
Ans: **36** V
